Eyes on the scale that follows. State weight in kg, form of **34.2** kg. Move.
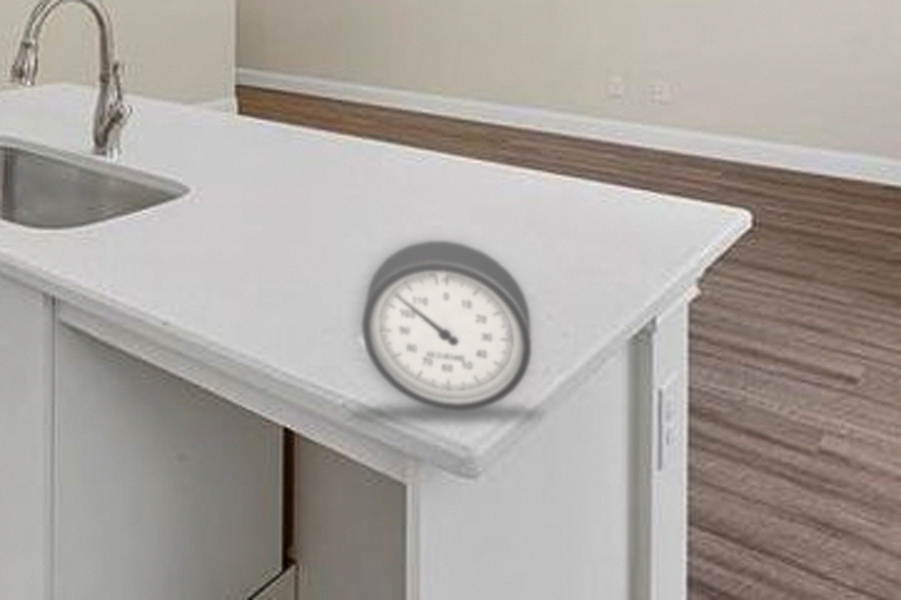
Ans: **105** kg
